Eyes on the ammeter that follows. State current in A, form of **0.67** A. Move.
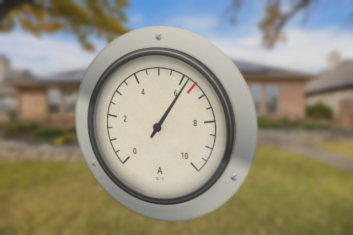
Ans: **6.25** A
